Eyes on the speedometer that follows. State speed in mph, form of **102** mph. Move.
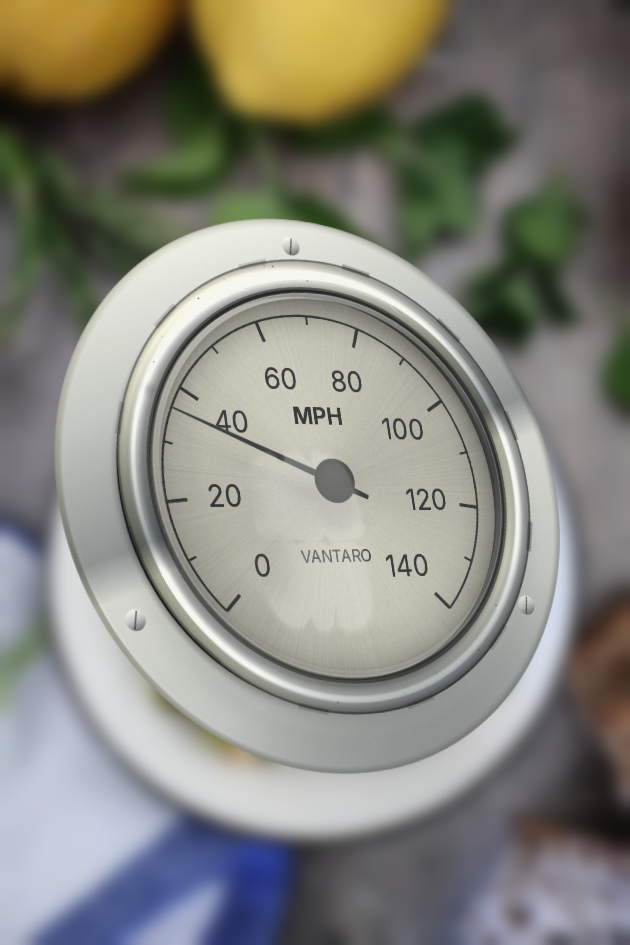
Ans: **35** mph
